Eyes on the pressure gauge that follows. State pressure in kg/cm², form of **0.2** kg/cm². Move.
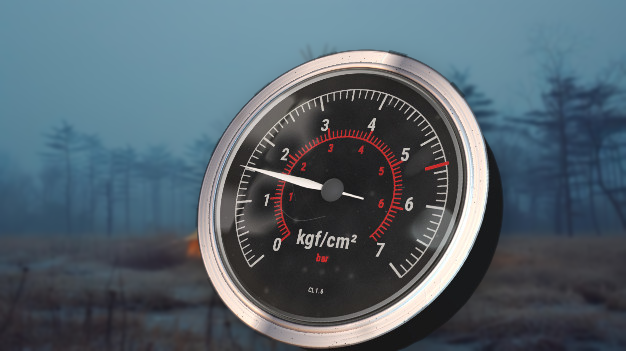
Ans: **1.5** kg/cm²
